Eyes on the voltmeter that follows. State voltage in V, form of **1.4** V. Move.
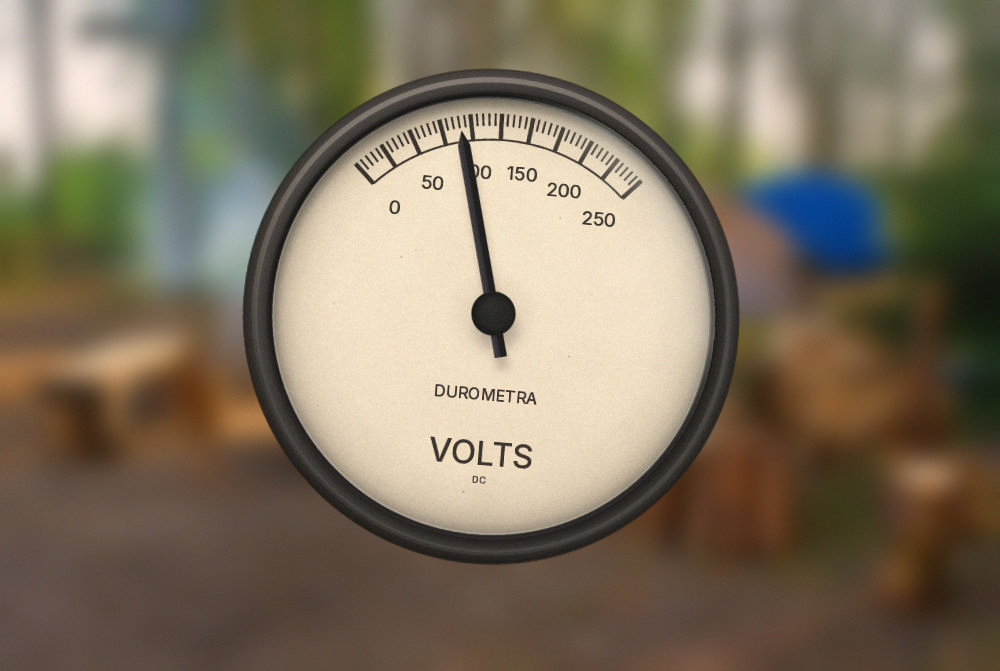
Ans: **90** V
